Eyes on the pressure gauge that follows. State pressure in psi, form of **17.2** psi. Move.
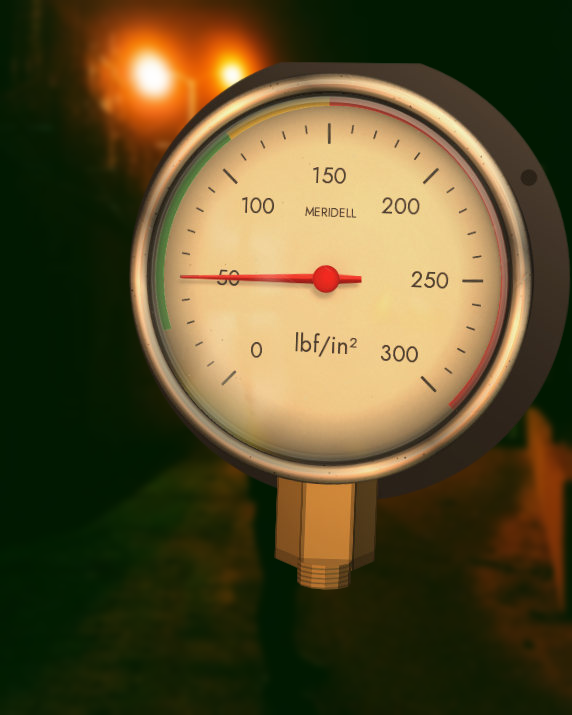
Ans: **50** psi
